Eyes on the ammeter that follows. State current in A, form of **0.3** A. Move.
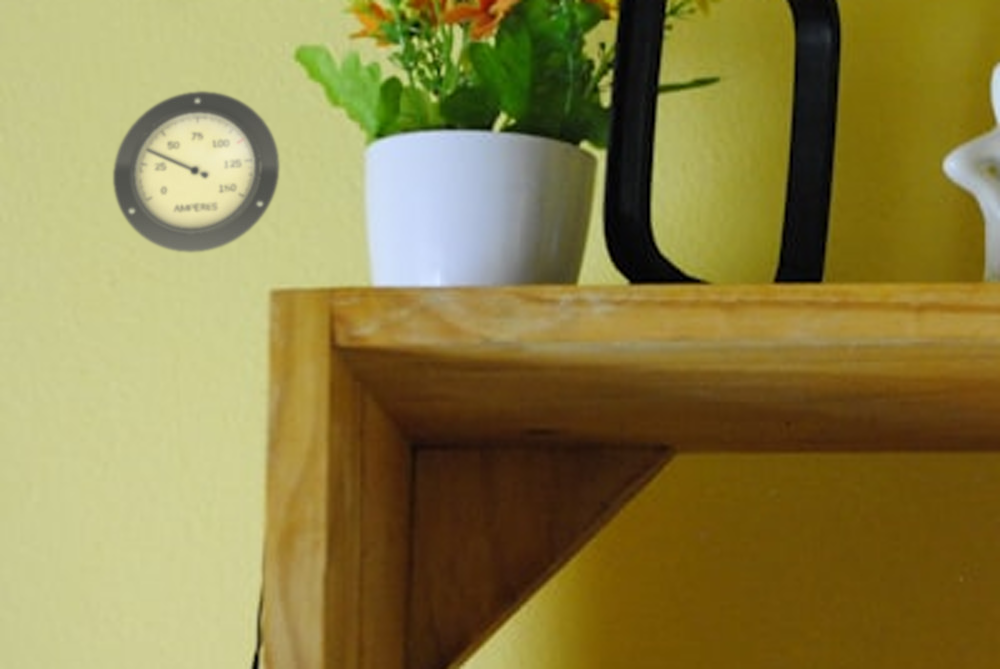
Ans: **35** A
